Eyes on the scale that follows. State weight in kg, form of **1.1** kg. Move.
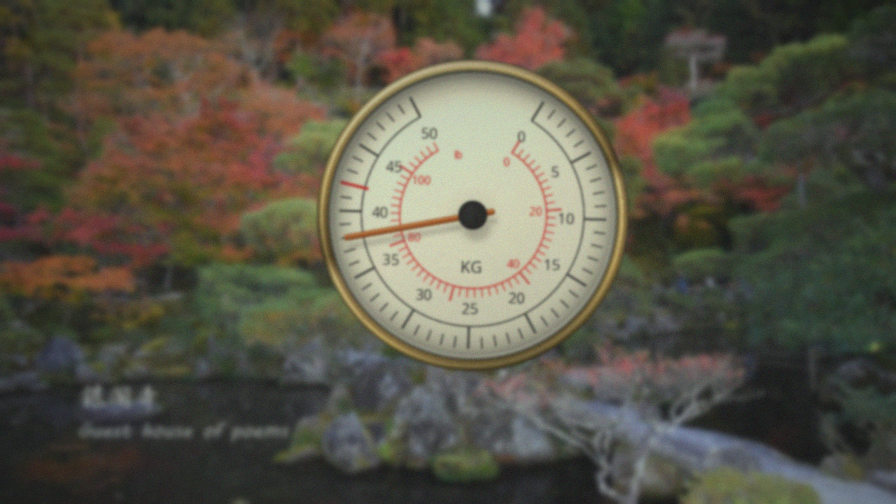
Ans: **38** kg
